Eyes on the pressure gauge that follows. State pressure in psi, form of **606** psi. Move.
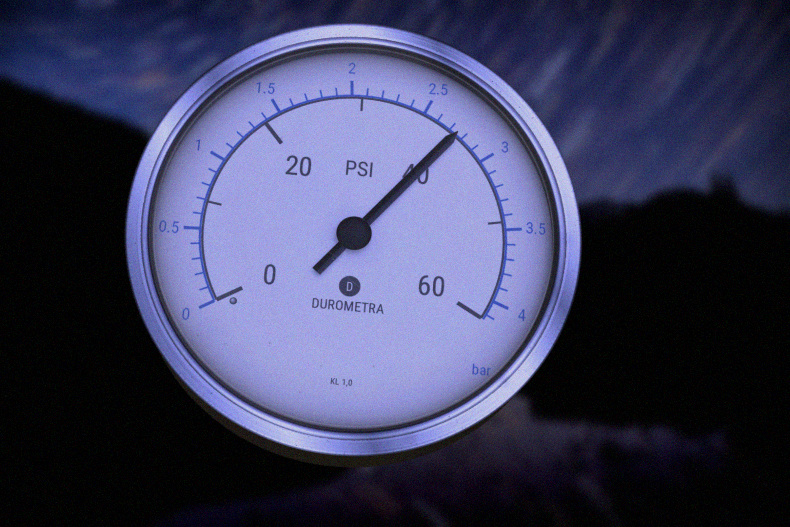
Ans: **40** psi
